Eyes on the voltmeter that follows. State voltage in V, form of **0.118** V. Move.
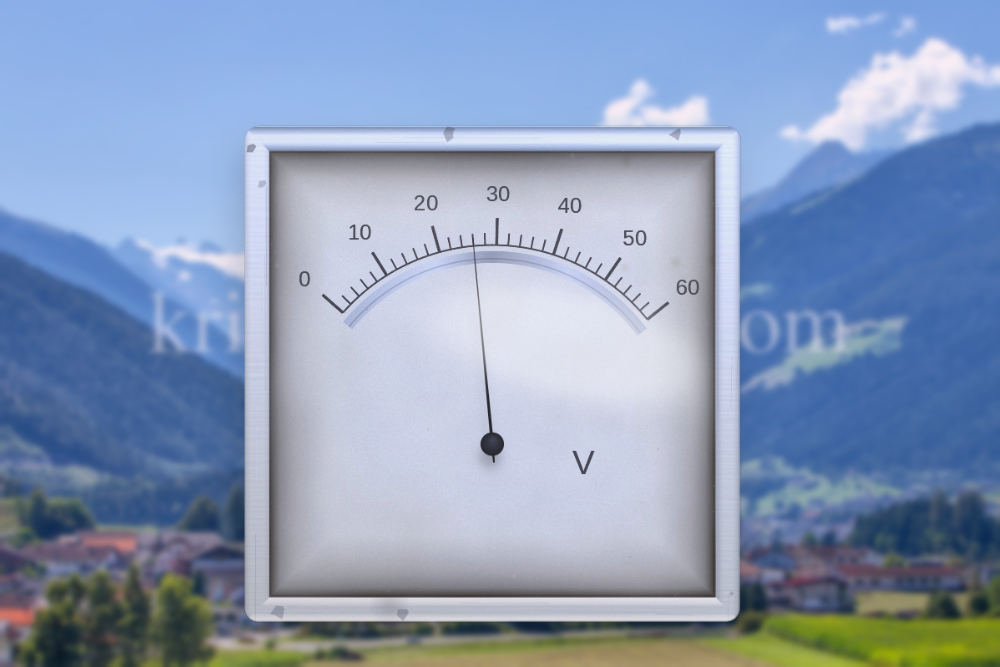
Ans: **26** V
